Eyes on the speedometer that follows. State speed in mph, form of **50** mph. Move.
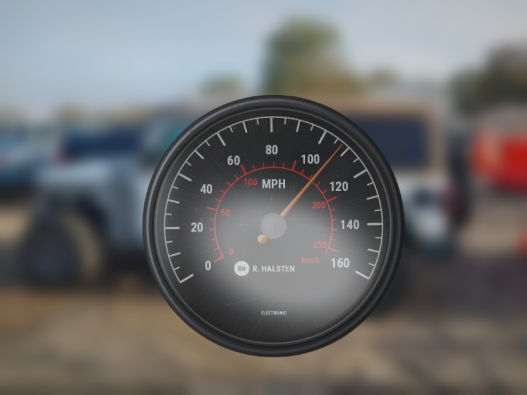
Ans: **107.5** mph
